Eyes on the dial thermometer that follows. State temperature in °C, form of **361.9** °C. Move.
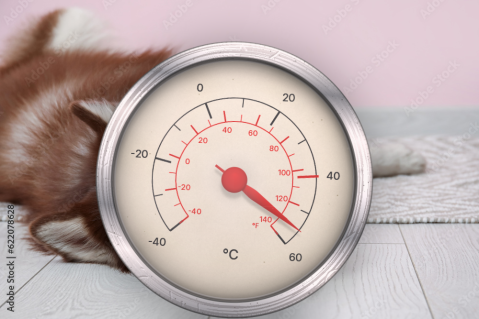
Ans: **55** °C
